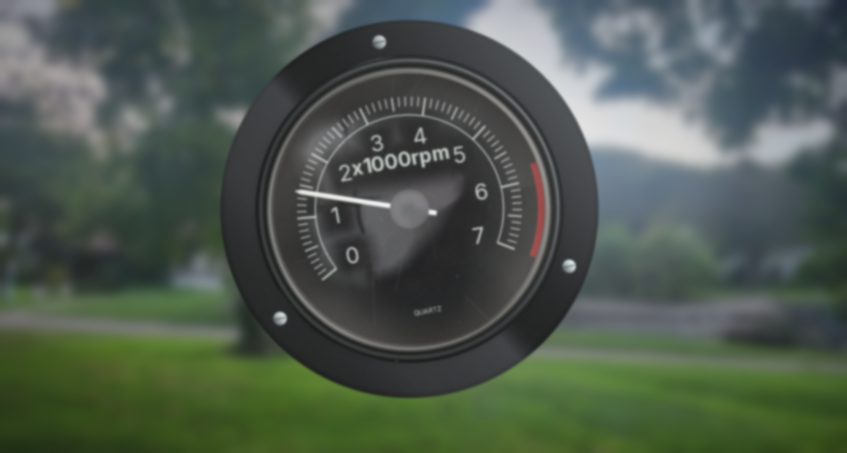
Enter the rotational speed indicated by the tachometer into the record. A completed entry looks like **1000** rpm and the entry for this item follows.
**1400** rpm
